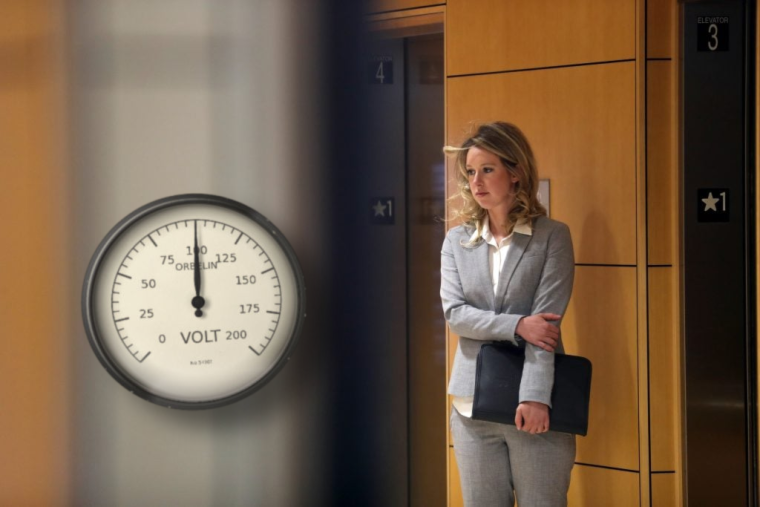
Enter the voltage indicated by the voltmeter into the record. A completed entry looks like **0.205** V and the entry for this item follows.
**100** V
